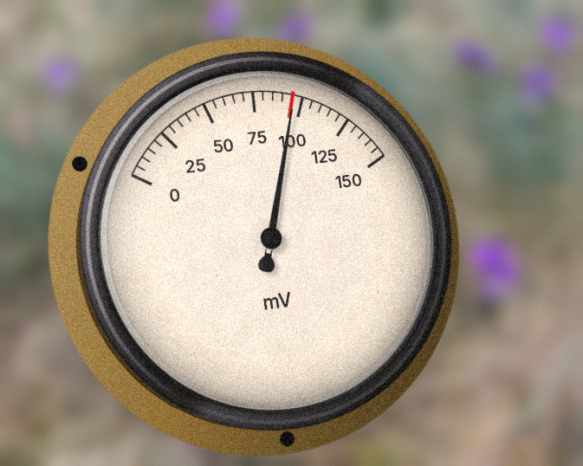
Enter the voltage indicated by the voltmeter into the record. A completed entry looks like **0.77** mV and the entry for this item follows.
**95** mV
